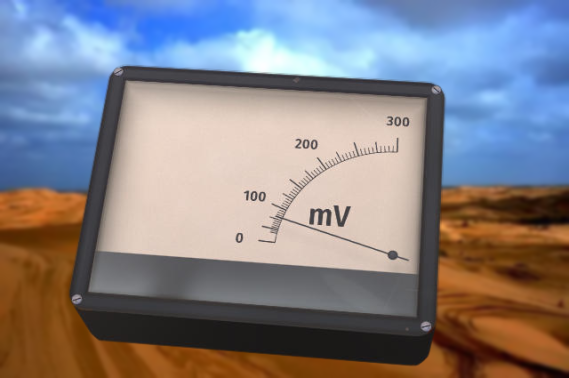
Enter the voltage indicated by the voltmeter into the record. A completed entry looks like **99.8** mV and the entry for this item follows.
**75** mV
